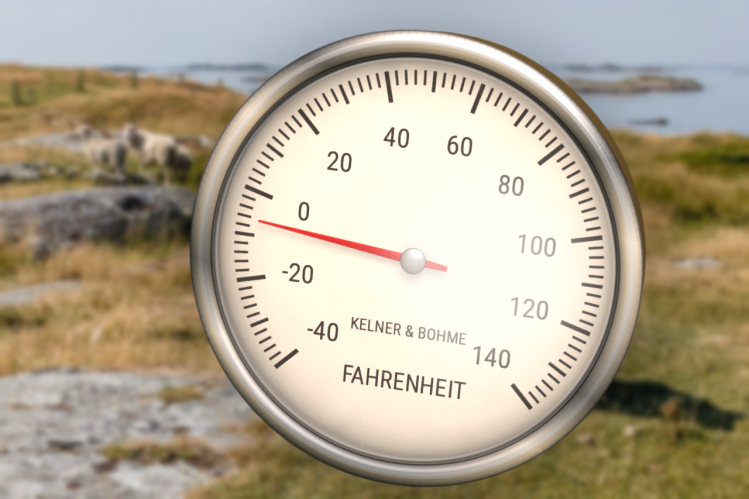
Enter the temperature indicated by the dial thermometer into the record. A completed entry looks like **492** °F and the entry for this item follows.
**-6** °F
